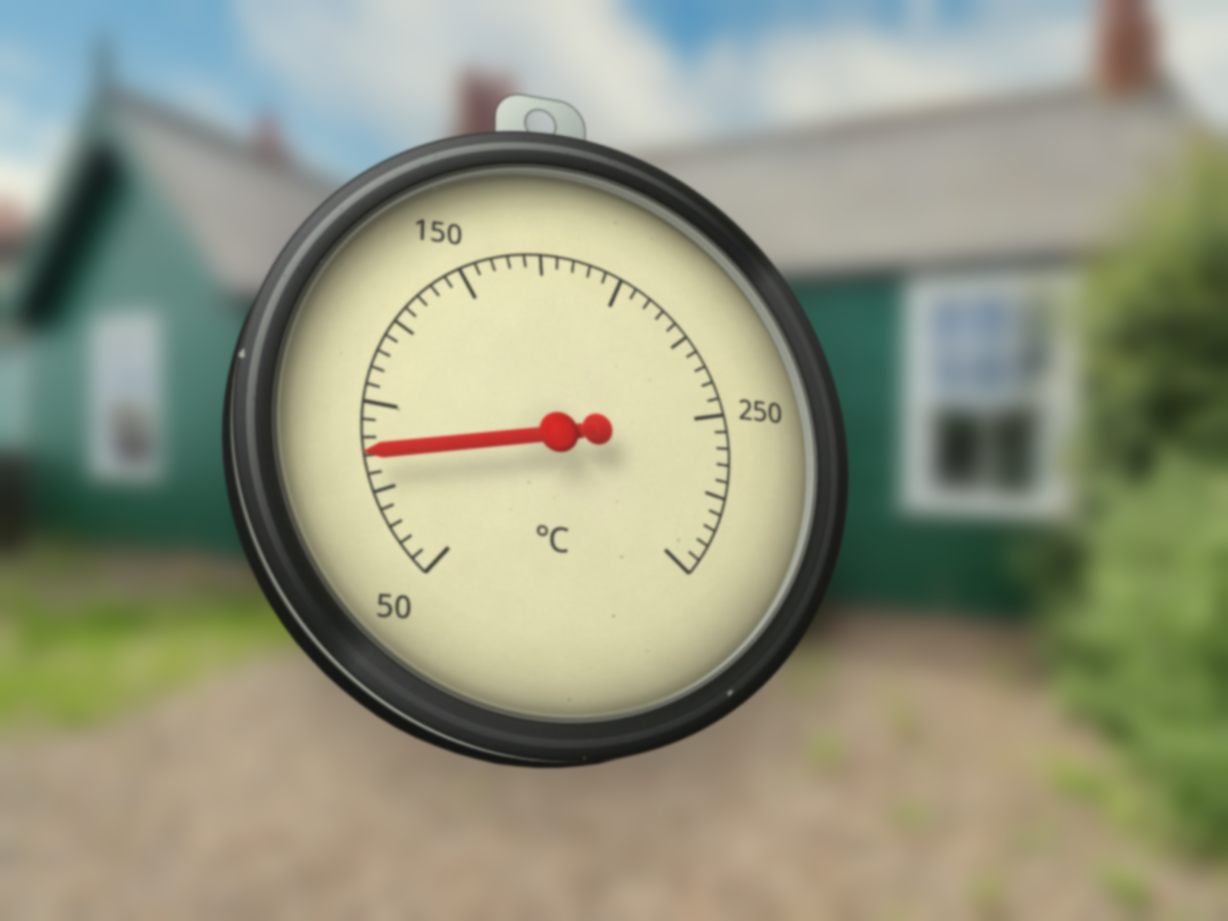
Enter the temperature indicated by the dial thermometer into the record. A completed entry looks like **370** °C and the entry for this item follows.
**85** °C
